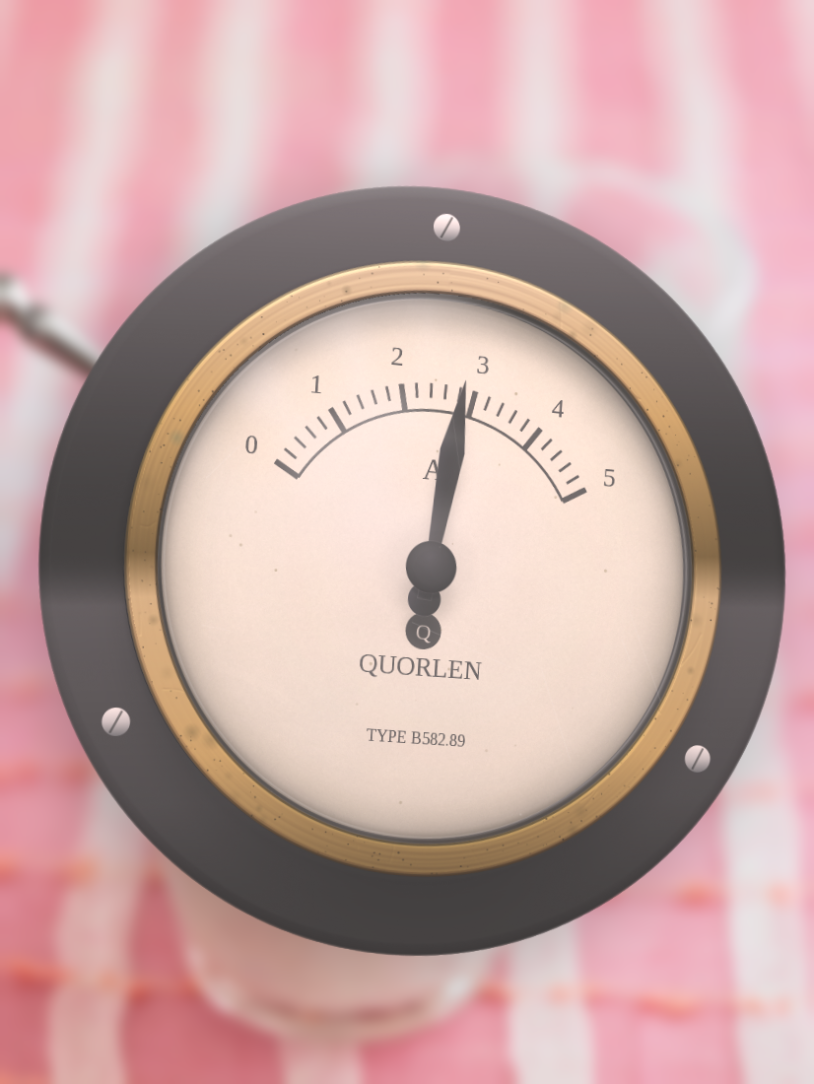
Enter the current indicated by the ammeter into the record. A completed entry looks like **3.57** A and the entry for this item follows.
**2.8** A
